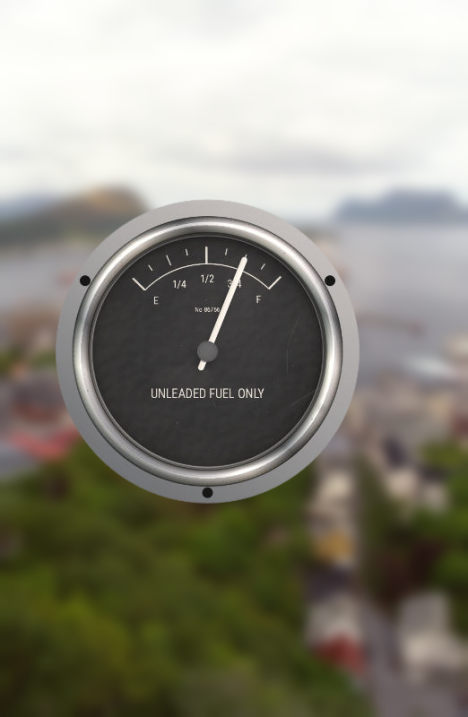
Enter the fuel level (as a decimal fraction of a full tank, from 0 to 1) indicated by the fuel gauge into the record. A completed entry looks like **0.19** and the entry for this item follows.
**0.75**
